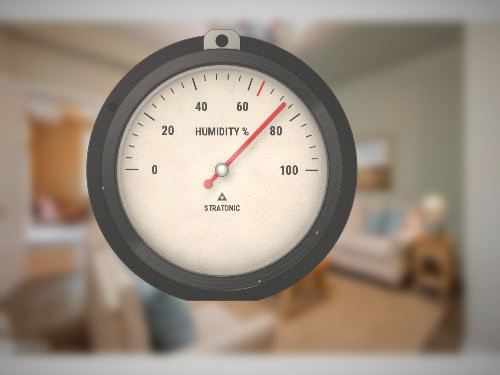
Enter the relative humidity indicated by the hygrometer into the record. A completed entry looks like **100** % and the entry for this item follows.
**74** %
